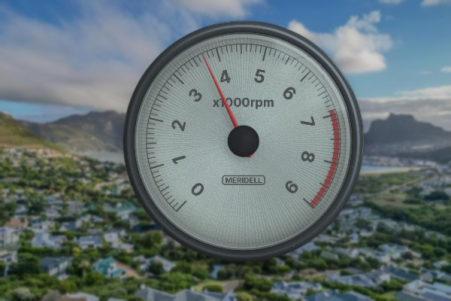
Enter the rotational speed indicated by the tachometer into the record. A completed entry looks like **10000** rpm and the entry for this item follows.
**3700** rpm
